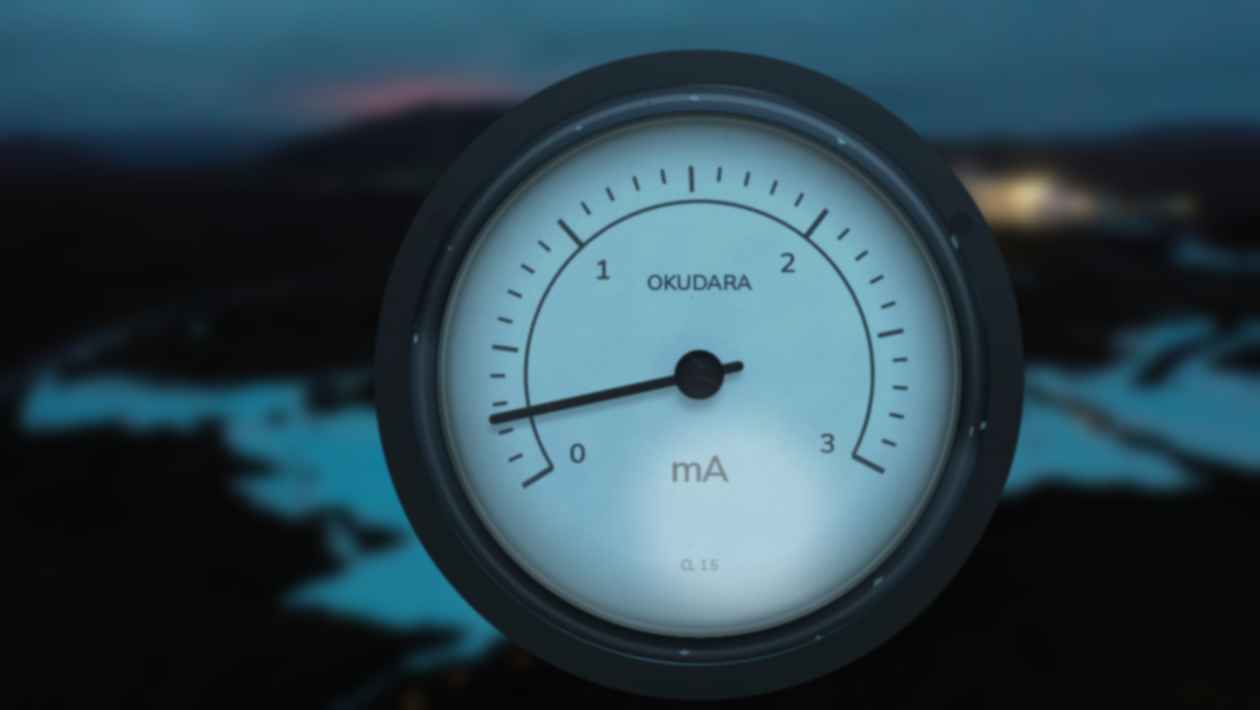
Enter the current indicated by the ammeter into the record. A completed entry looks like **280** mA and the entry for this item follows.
**0.25** mA
